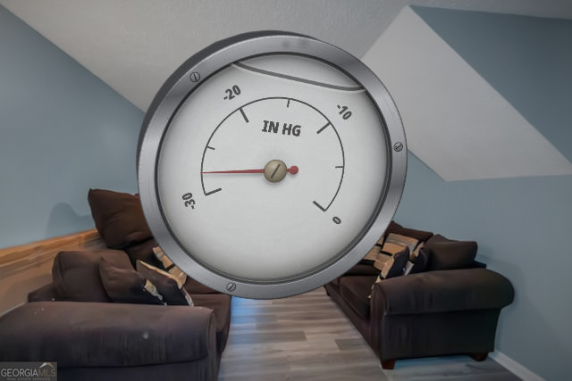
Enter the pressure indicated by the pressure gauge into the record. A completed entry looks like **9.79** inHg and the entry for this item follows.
**-27.5** inHg
